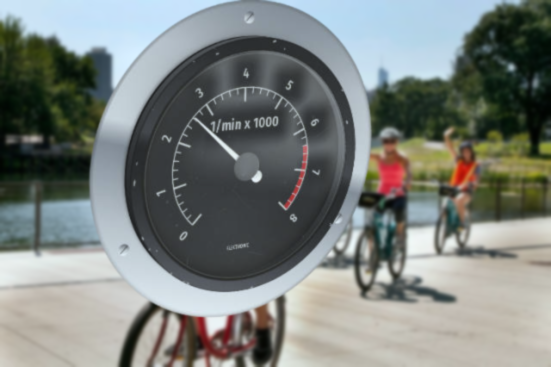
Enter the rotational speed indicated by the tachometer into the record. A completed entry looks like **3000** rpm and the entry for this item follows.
**2600** rpm
